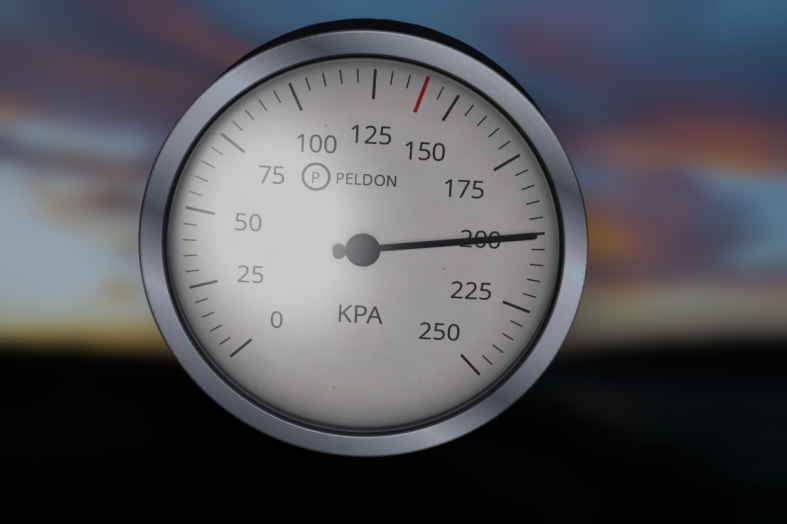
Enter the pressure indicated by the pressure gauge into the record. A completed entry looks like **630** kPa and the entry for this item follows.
**200** kPa
